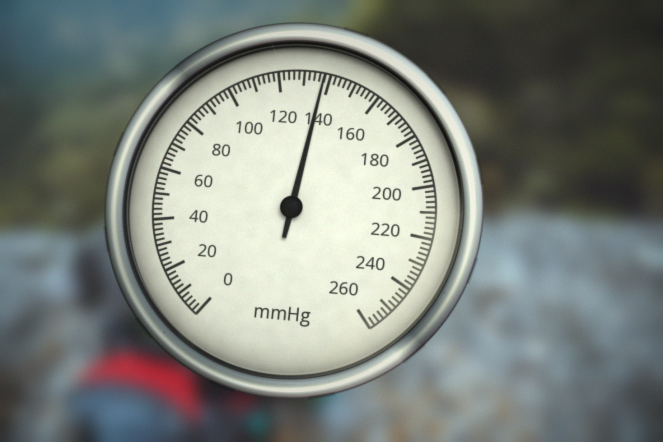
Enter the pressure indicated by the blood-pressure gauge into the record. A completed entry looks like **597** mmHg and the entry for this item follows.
**138** mmHg
